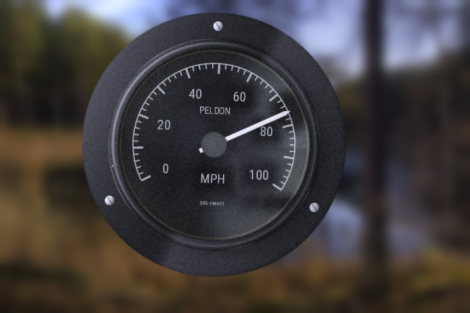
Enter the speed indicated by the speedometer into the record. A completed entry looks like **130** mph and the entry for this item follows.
**76** mph
